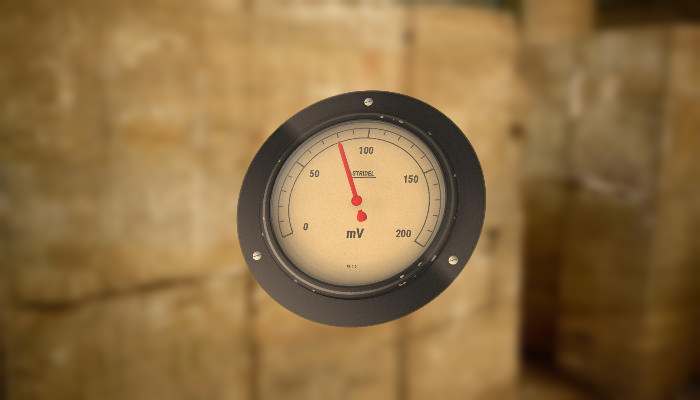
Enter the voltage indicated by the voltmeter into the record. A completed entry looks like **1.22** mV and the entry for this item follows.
**80** mV
